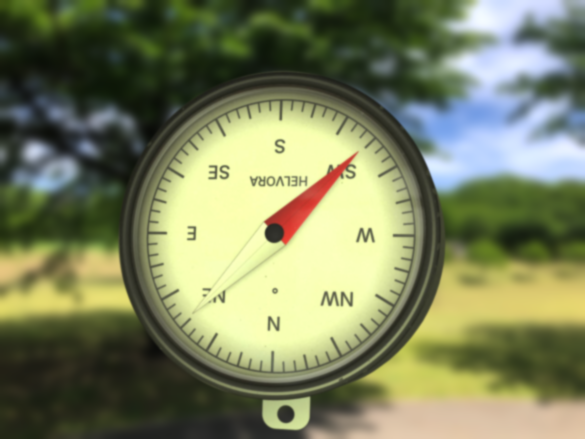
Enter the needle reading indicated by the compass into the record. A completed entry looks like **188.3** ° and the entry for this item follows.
**225** °
